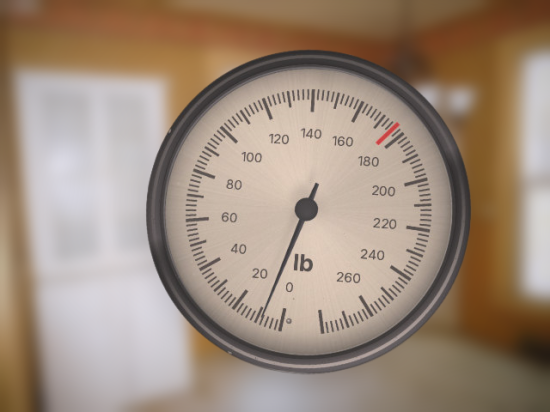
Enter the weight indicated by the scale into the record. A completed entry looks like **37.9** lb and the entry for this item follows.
**8** lb
